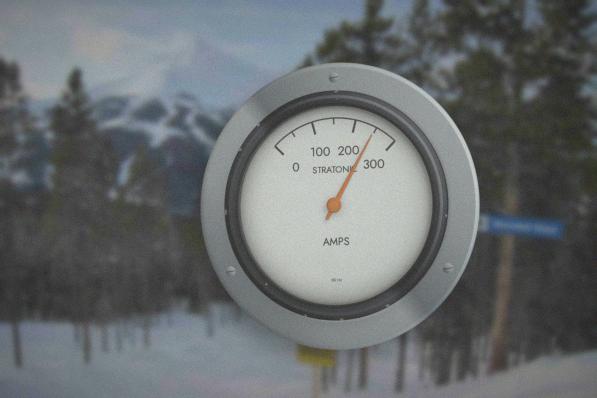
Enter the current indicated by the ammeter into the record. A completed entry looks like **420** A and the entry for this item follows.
**250** A
